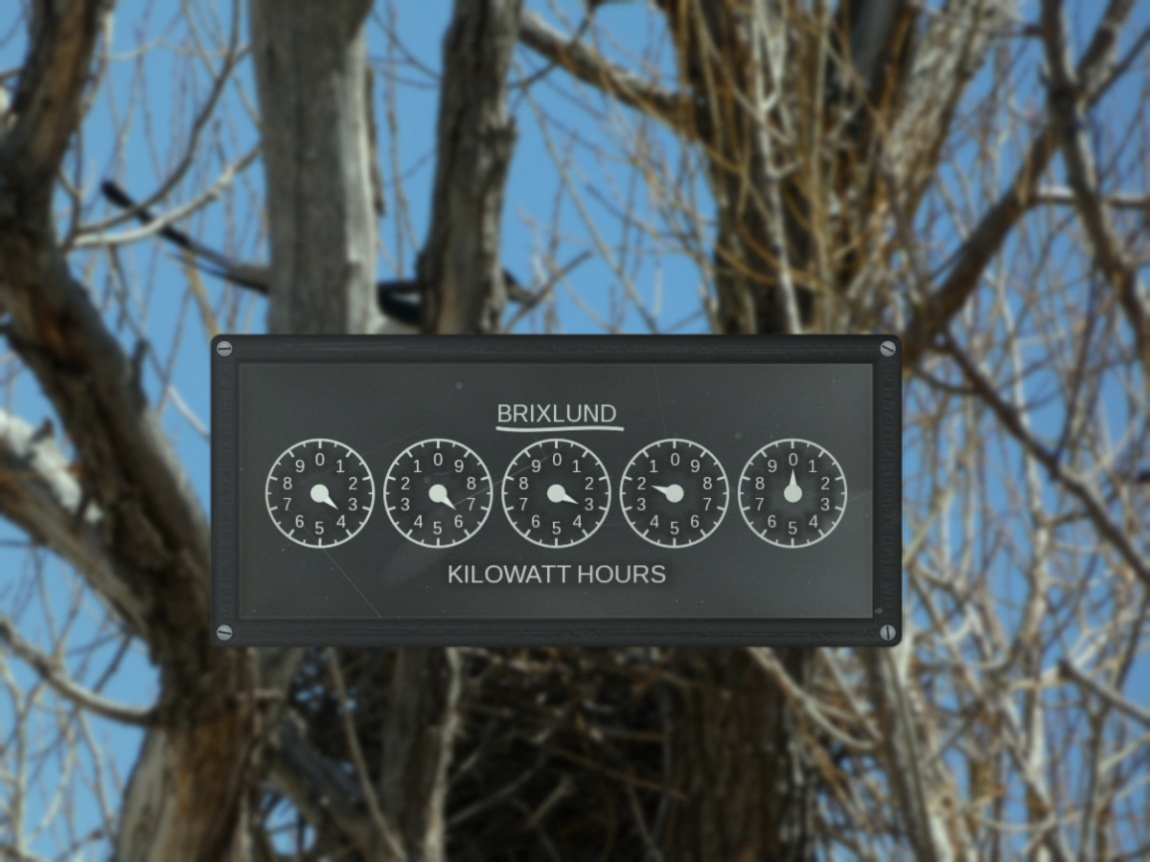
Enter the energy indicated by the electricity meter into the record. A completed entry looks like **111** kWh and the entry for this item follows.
**36320** kWh
